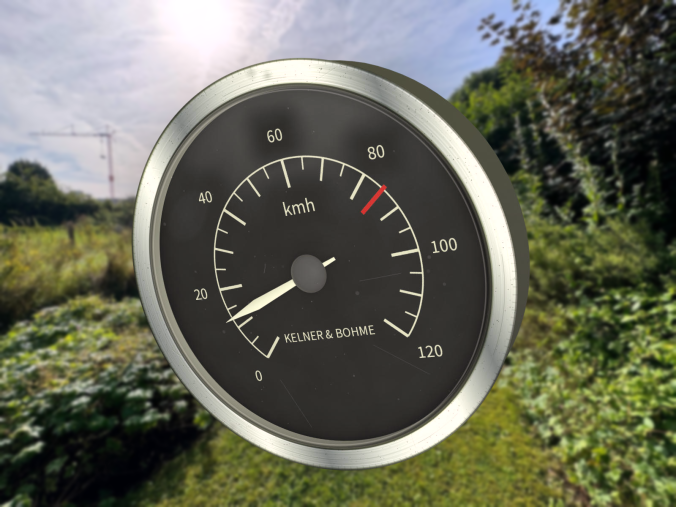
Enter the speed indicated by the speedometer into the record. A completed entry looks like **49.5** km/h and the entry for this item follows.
**12.5** km/h
